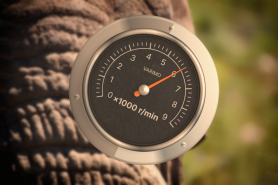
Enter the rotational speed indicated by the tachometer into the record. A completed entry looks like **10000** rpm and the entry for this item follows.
**6000** rpm
